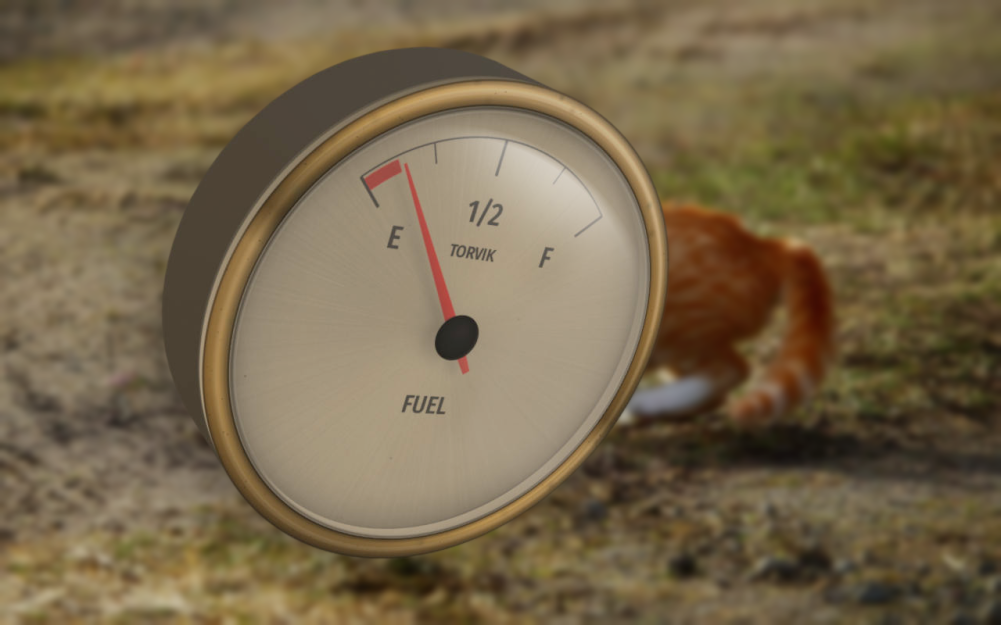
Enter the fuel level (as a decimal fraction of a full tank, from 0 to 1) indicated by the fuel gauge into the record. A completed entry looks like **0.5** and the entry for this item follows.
**0.125**
